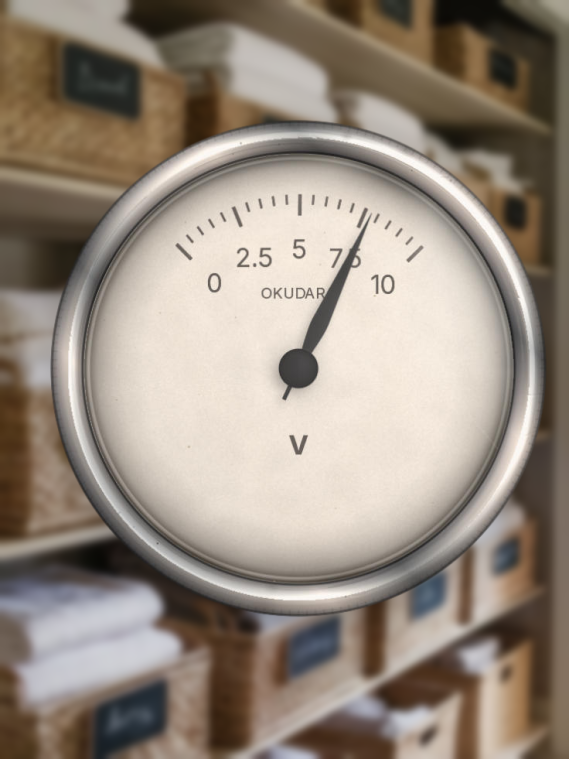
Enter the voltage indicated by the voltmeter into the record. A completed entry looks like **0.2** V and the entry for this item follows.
**7.75** V
